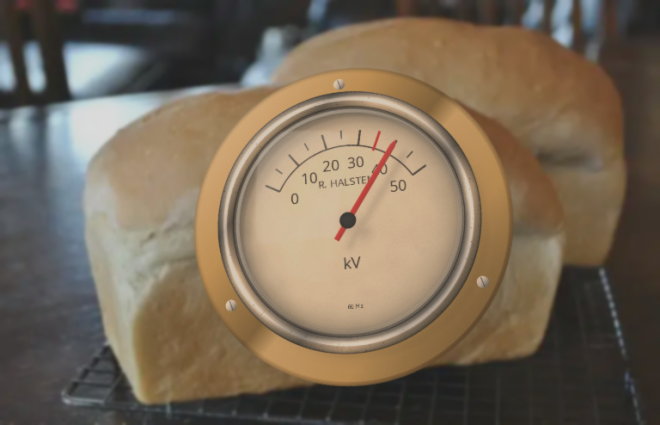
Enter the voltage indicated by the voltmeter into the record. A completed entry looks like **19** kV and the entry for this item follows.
**40** kV
